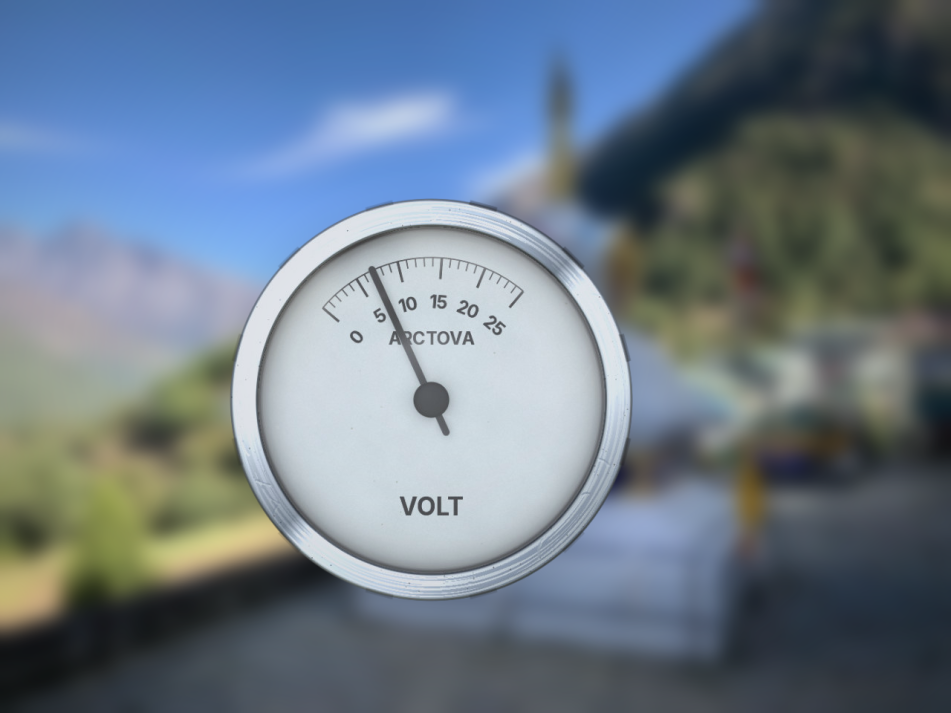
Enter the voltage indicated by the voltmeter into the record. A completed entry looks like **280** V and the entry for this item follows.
**7** V
